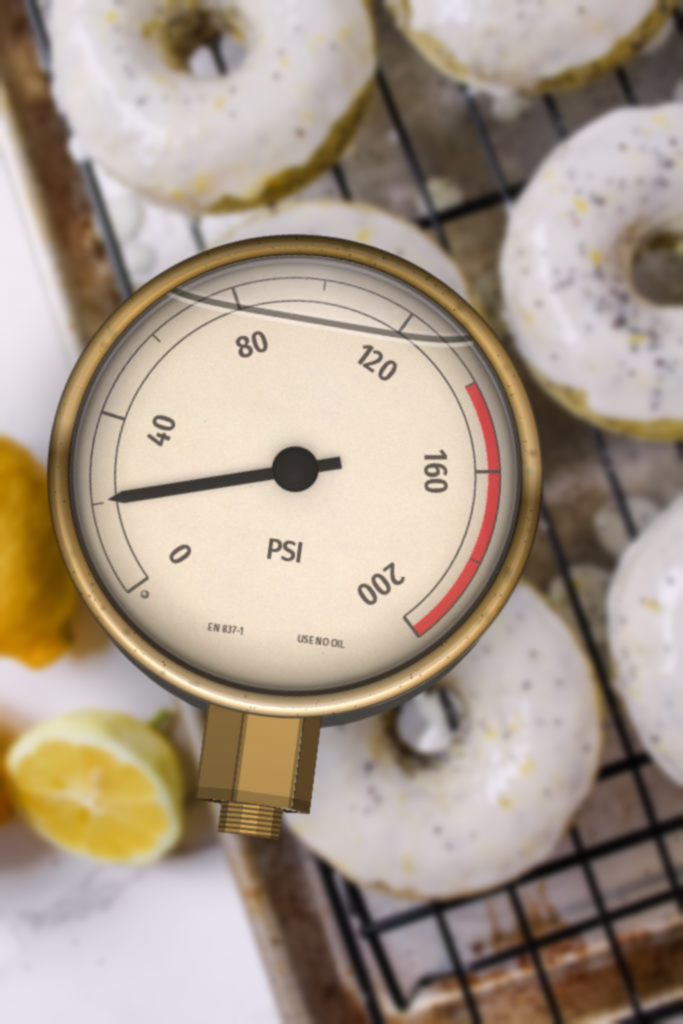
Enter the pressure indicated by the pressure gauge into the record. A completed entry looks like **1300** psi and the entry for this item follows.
**20** psi
